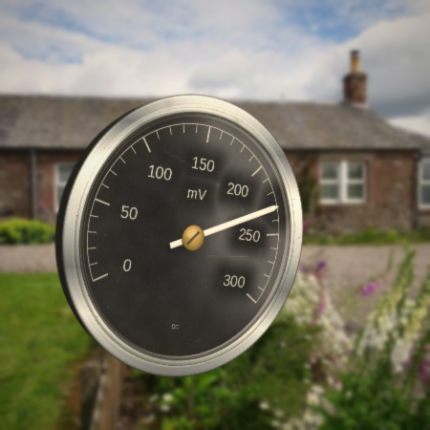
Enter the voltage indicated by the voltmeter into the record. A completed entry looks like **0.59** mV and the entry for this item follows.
**230** mV
